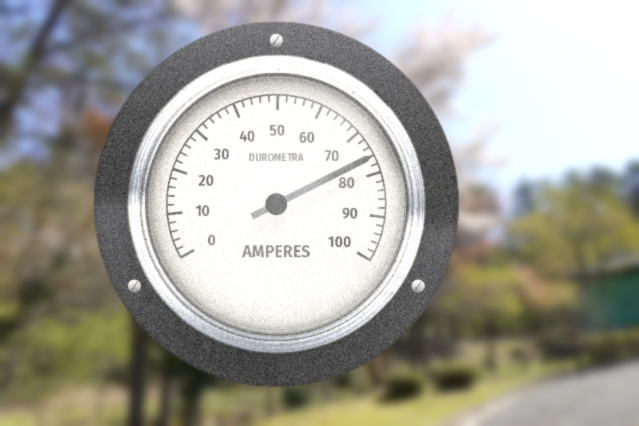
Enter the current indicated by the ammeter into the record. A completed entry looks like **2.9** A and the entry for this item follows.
**76** A
